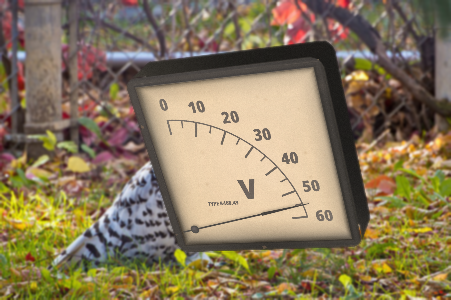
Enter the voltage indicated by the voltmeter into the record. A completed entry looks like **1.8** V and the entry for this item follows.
**55** V
